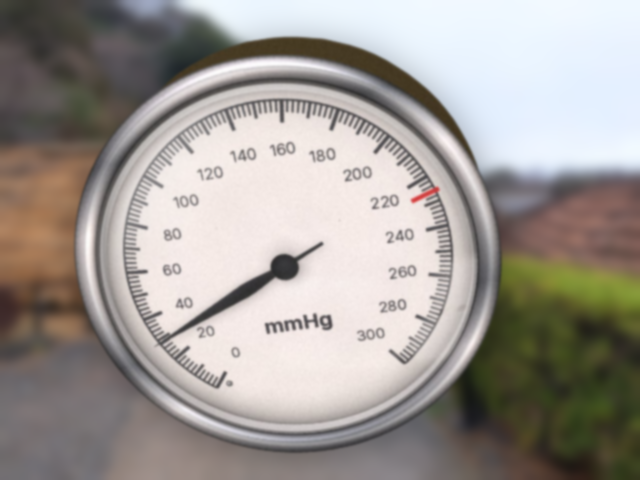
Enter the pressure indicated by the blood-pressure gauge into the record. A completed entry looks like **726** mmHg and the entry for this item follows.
**30** mmHg
